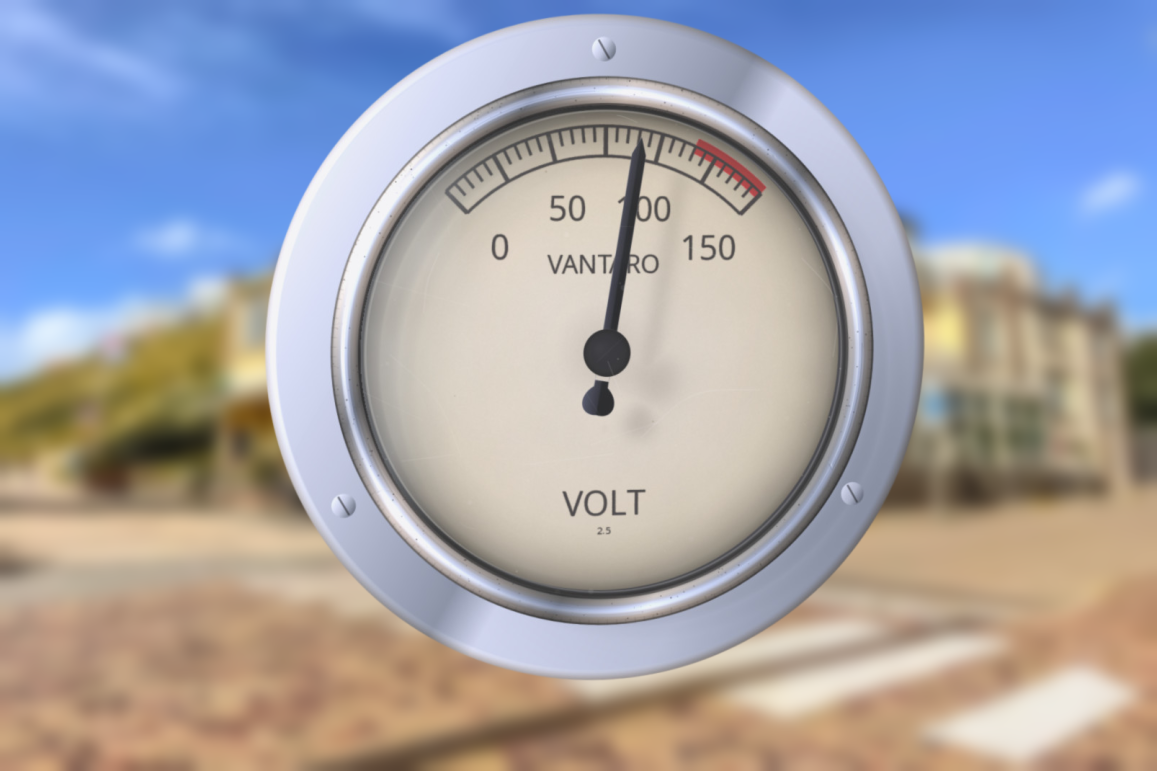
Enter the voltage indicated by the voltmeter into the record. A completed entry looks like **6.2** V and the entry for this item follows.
**90** V
